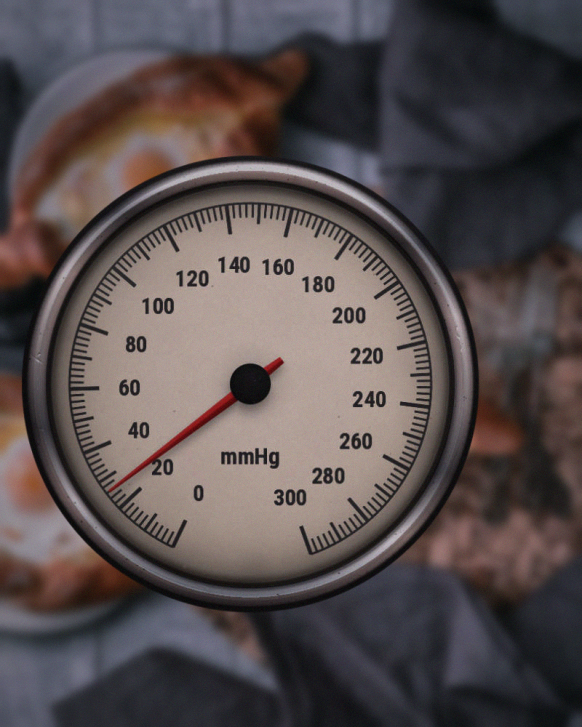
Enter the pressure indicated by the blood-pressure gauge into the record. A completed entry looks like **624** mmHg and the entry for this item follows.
**26** mmHg
